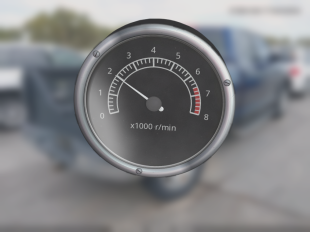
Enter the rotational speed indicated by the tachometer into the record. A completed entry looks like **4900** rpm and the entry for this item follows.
**2000** rpm
